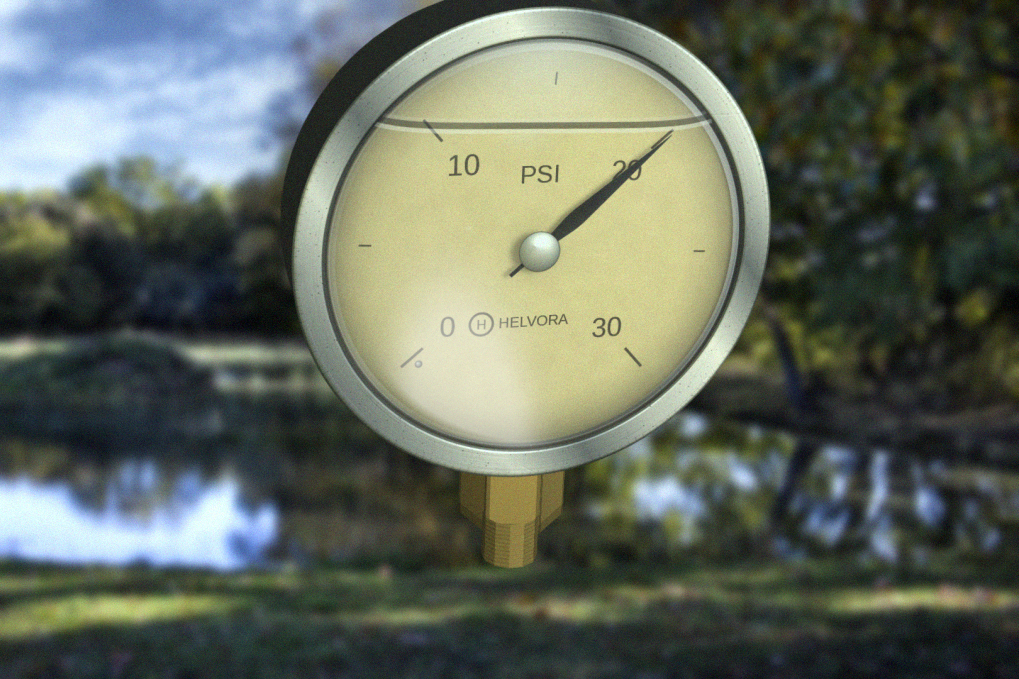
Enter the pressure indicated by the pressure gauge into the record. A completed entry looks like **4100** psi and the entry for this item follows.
**20** psi
